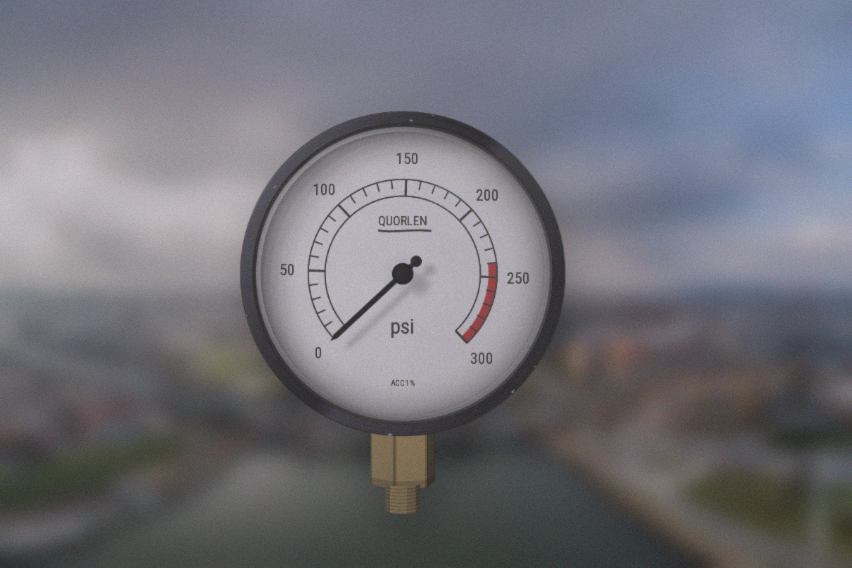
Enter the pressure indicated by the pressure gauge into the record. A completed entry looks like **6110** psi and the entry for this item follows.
**0** psi
